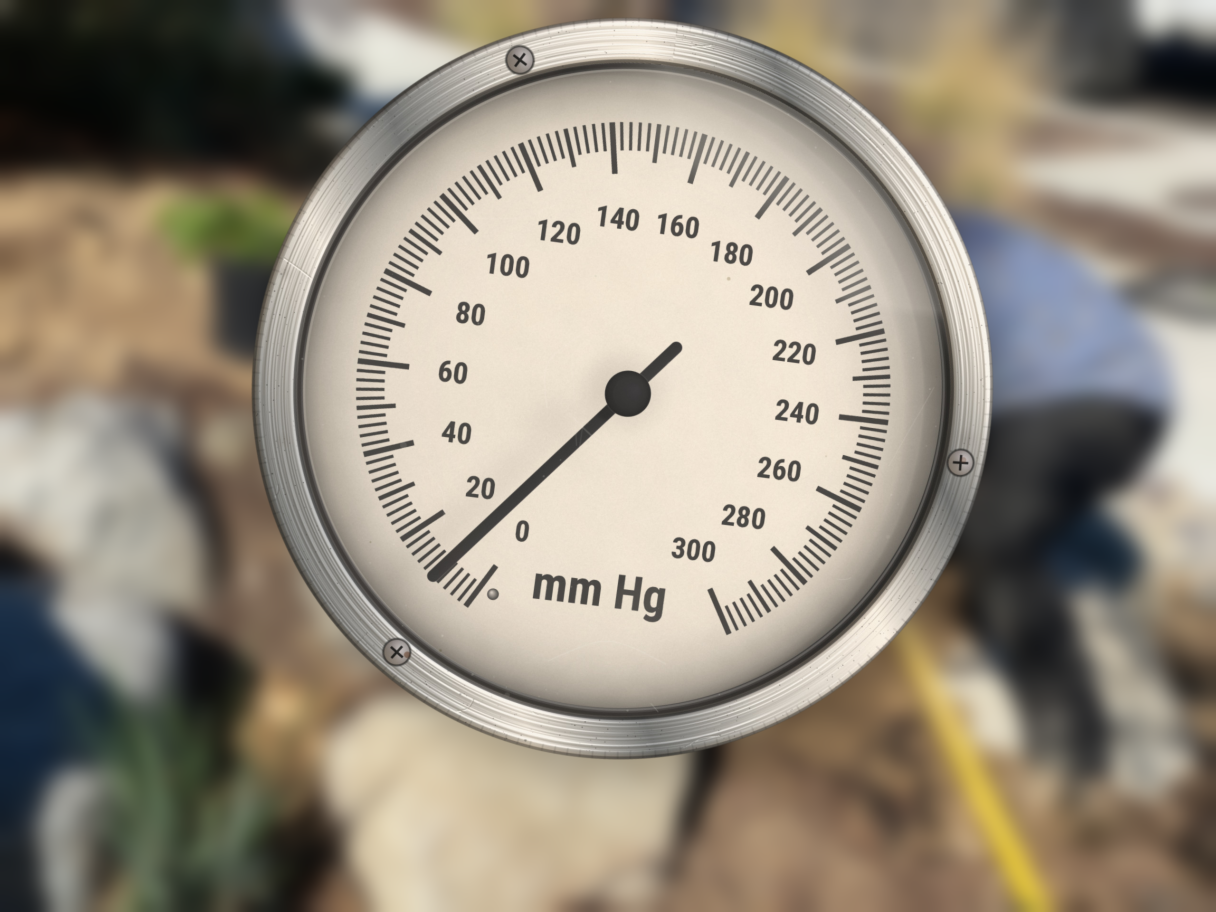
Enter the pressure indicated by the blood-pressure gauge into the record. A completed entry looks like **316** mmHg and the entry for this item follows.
**10** mmHg
